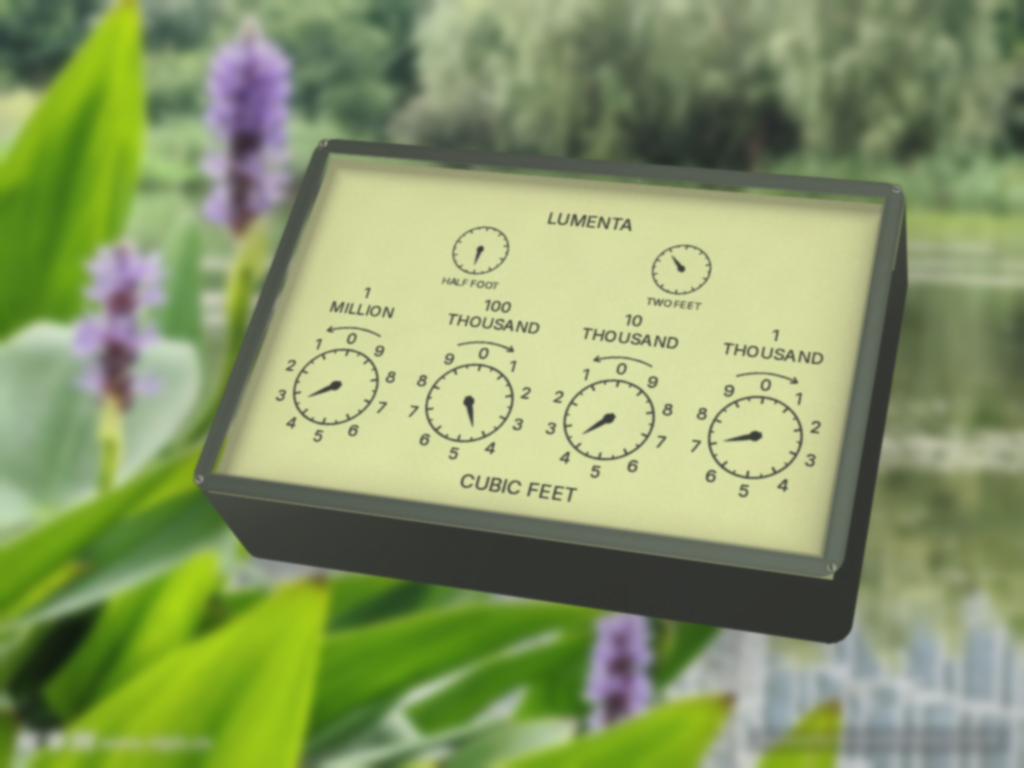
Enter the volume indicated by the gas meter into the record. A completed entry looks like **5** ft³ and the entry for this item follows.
**343700** ft³
